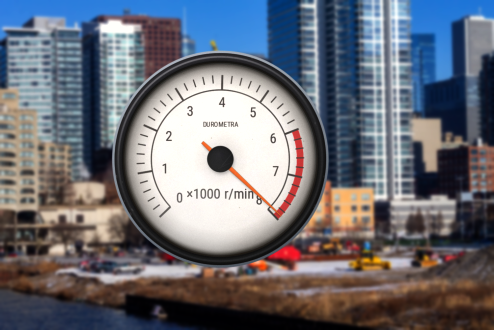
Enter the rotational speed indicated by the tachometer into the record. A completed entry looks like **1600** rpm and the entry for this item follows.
**7900** rpm
